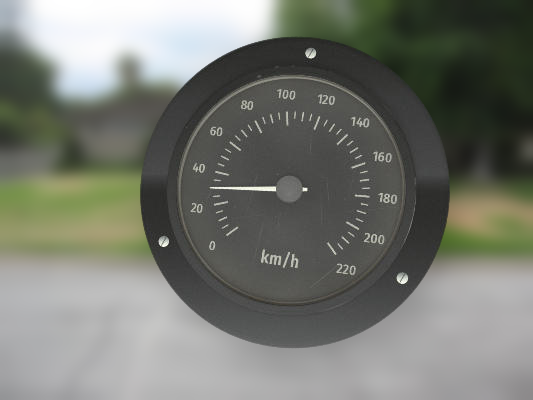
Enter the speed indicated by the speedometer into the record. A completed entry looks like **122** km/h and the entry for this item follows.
**30** km/h
